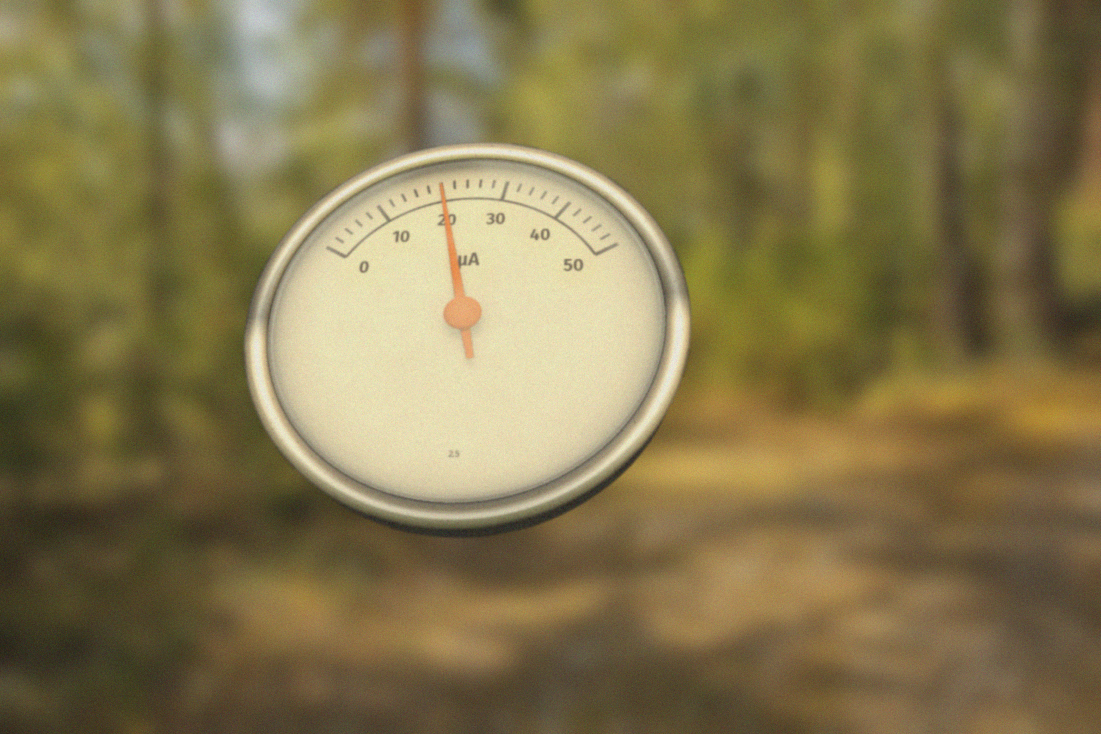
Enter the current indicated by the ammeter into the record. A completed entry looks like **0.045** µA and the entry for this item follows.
**20** µA
